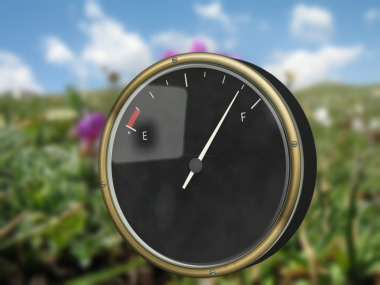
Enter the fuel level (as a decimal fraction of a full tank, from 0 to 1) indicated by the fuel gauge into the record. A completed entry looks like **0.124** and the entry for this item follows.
**0.875**
